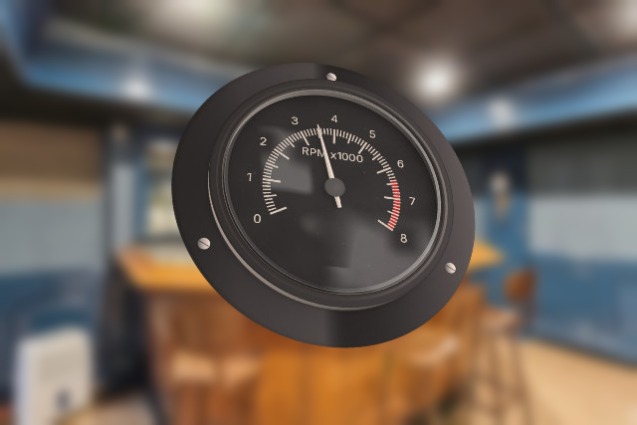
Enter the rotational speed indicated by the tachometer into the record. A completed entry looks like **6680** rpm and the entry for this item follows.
**3500** rpm
